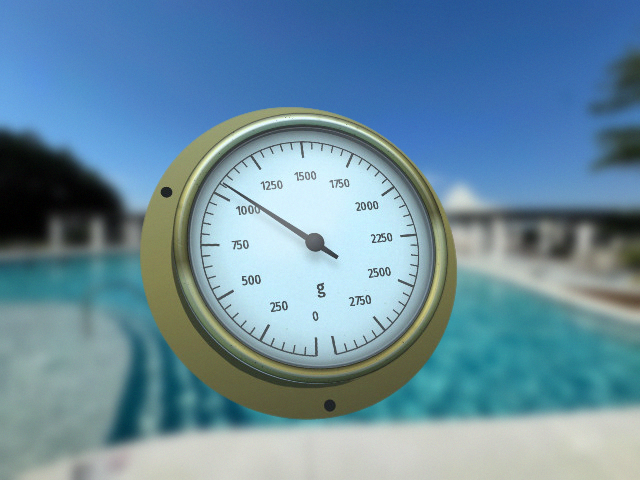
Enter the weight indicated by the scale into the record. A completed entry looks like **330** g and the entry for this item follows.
**1050** g
